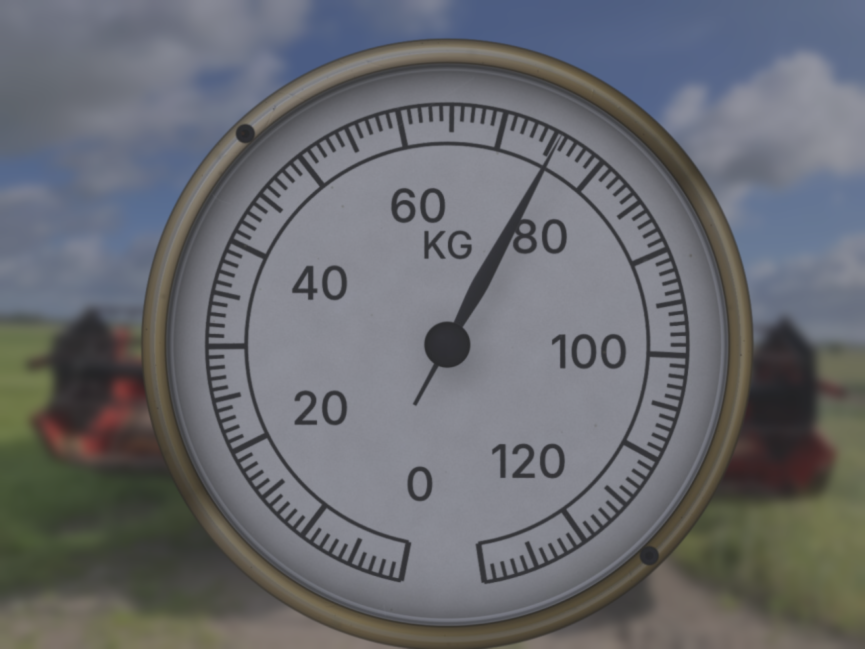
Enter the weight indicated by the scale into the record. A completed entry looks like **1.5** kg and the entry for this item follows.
**75.5** kg
